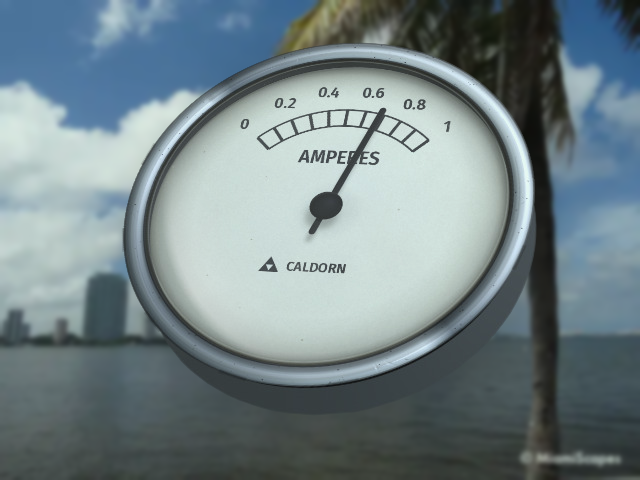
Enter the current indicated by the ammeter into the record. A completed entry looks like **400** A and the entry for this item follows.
**0.7** A
